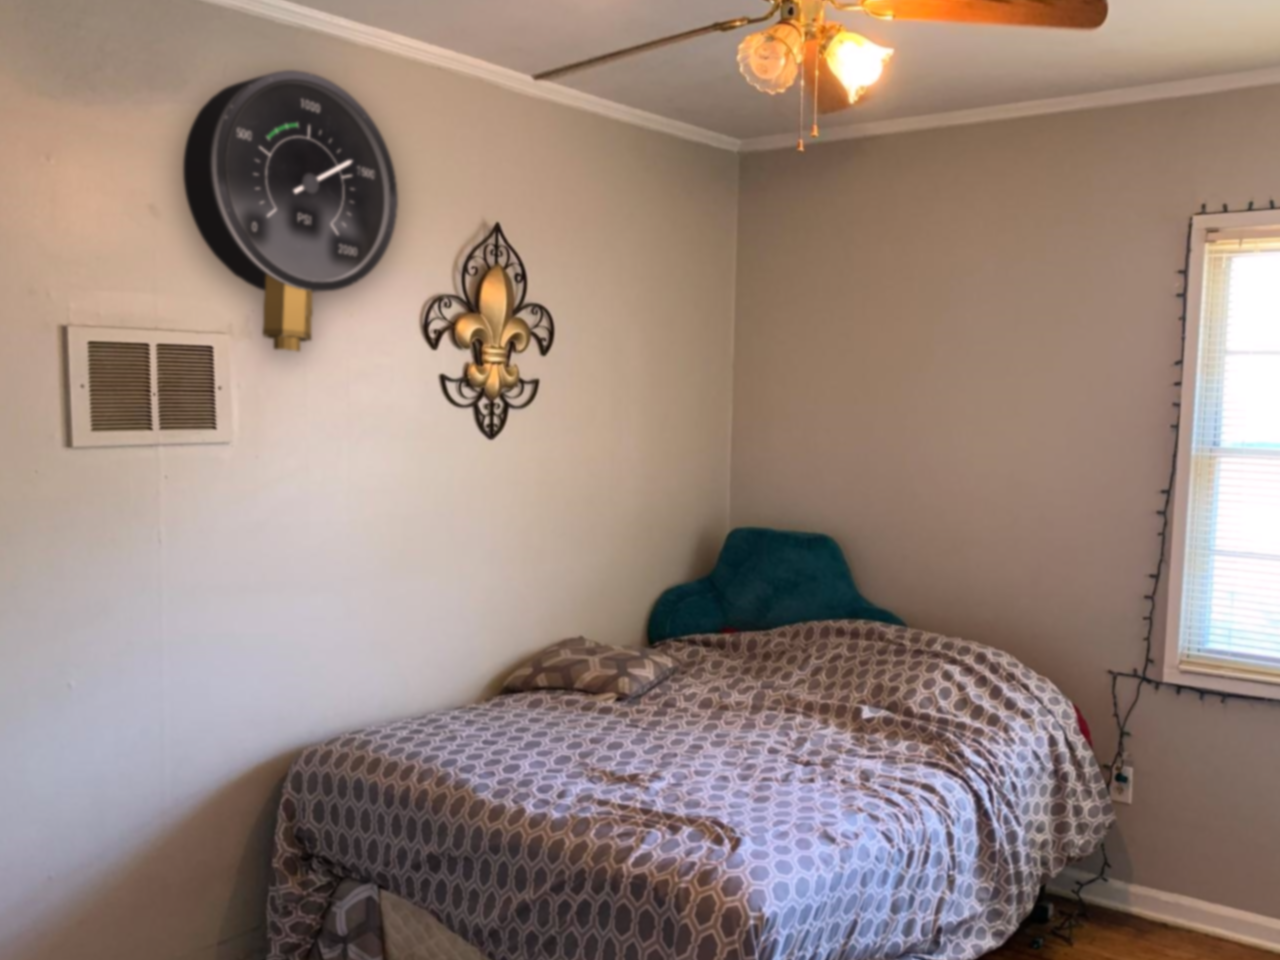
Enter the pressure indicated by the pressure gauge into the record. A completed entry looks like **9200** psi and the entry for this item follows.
**1400** psi
